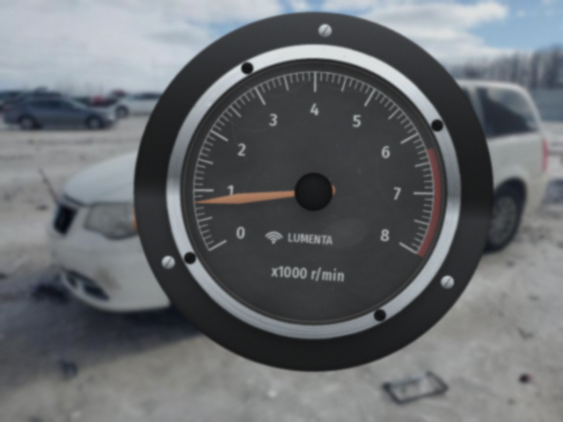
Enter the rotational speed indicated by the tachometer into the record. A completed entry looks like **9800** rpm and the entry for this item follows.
**800** rpm
